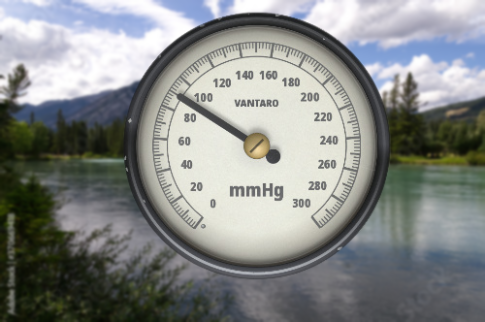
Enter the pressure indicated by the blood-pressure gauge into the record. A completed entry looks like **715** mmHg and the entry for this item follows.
**90** mmHg
